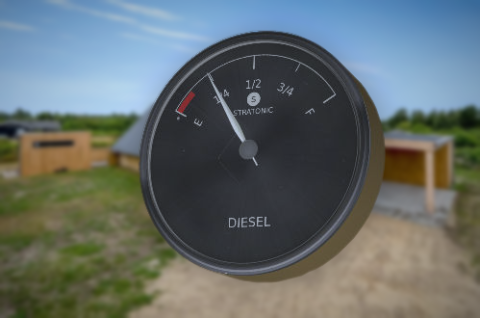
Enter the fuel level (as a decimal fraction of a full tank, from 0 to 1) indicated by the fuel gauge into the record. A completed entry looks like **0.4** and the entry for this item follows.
**0.25**
